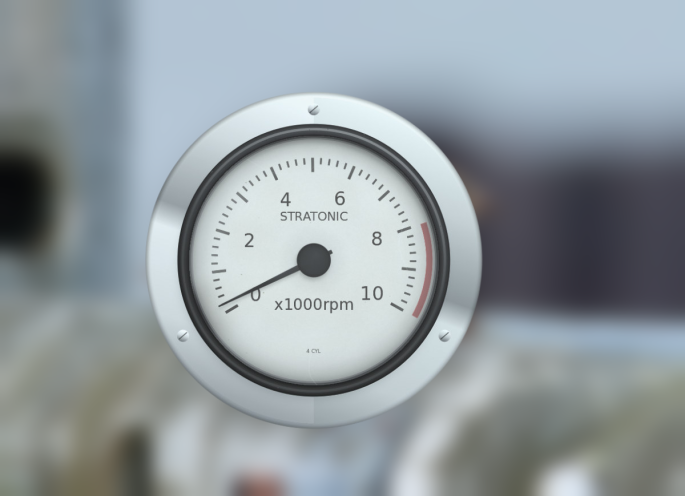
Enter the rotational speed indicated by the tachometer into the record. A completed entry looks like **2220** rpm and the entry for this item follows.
**200** rpm
